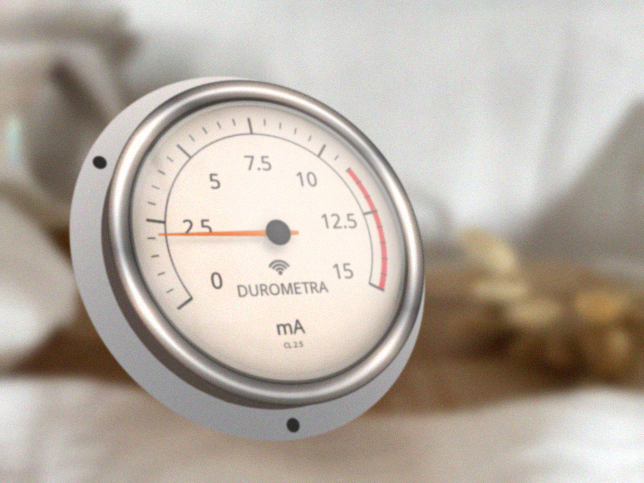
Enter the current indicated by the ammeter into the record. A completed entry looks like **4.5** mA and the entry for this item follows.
**2** mA
